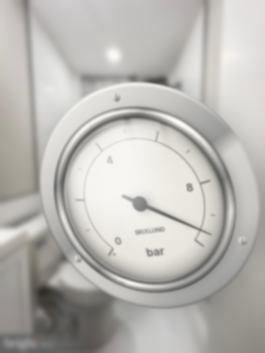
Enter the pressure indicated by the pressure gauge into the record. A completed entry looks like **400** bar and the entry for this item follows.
**9.5** bar
